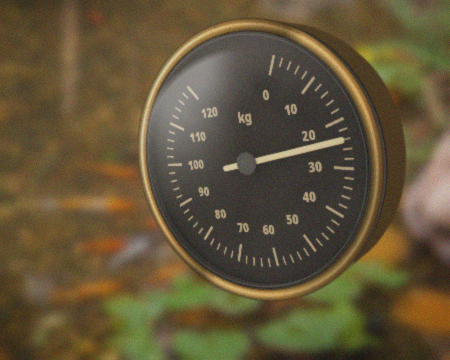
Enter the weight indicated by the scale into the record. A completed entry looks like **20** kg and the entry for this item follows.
**24** kg
